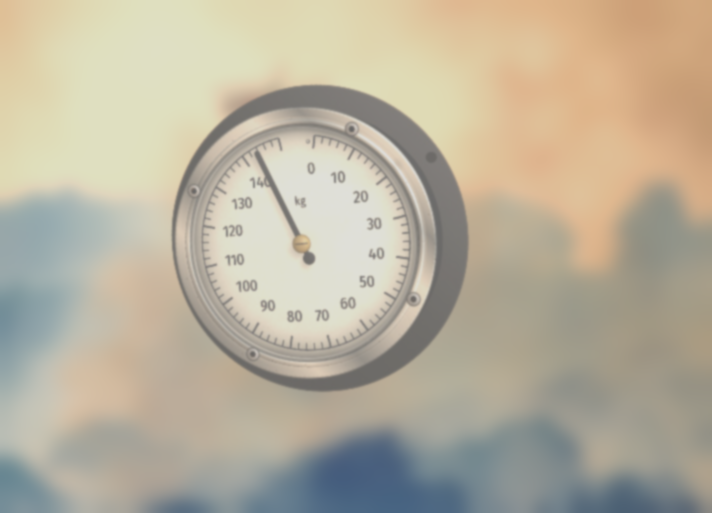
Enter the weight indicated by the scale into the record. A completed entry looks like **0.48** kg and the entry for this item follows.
**144** kg
